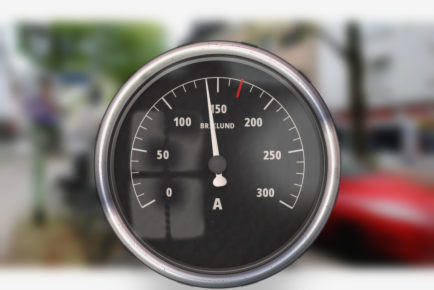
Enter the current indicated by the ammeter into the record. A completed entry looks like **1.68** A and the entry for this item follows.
**140** A
